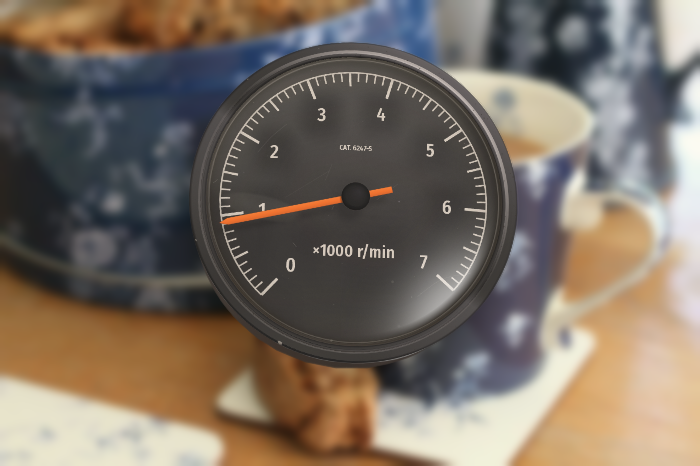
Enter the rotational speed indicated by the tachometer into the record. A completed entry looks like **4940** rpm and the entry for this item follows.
**900** rpm
